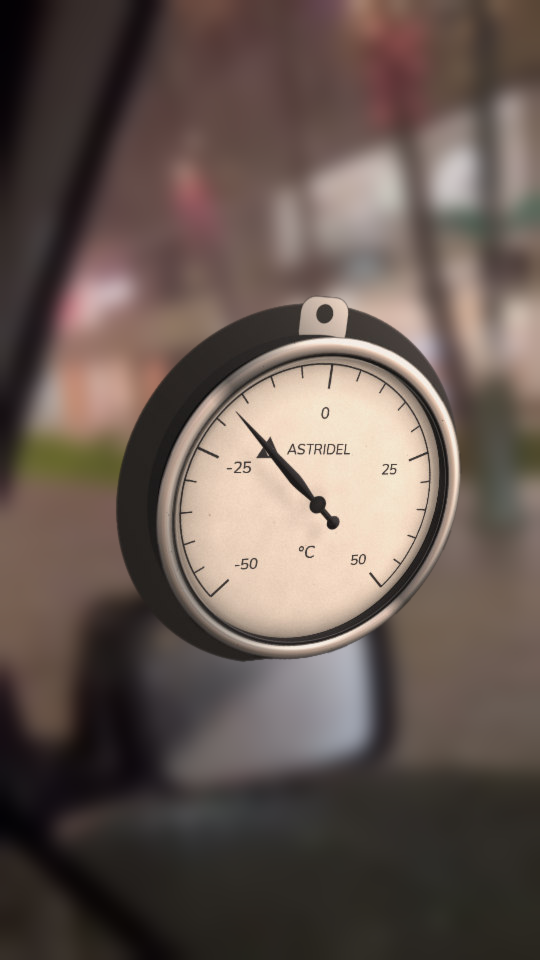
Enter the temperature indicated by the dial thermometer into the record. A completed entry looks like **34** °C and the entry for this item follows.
**-17.5** °C
